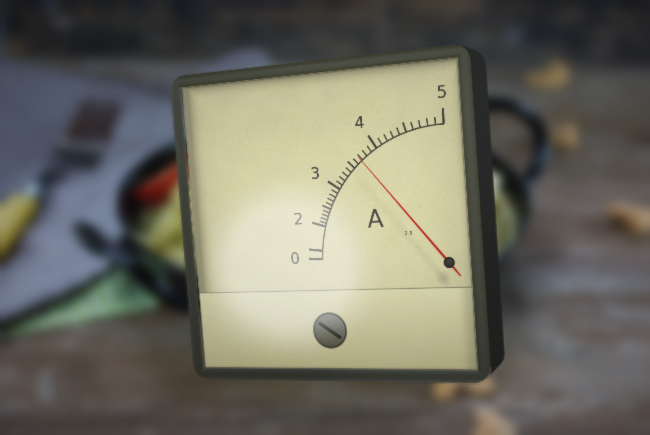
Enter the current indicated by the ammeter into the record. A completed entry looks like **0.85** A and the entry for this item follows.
**3.7** A
